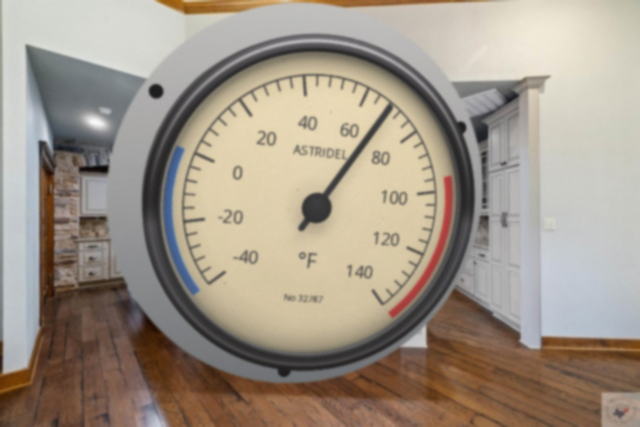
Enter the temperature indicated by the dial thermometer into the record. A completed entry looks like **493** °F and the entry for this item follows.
**68** °F
